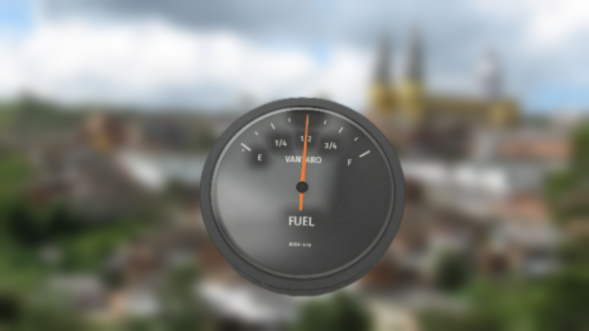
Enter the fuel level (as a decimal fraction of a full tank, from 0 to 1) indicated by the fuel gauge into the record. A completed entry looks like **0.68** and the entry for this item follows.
**0.5**
